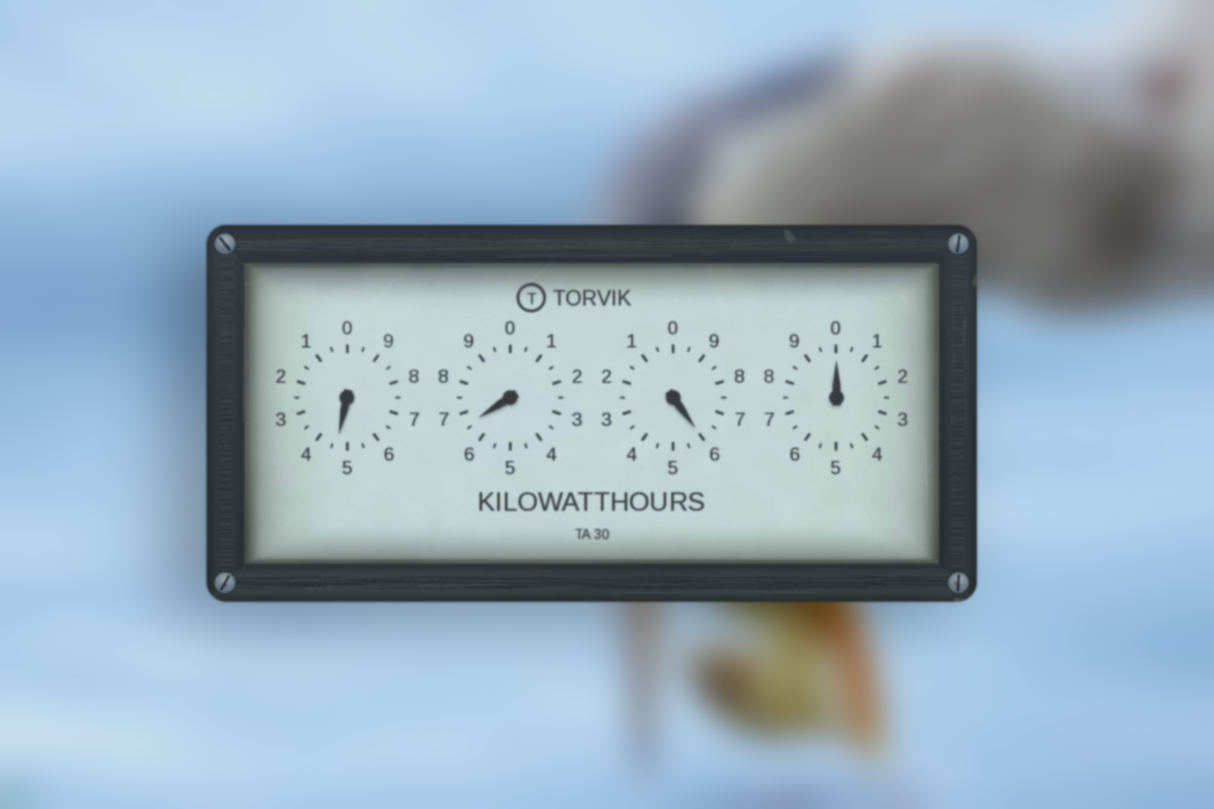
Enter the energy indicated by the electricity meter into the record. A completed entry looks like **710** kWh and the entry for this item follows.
**4660** kWh
